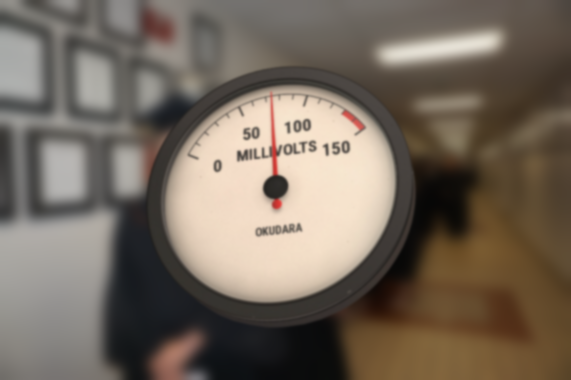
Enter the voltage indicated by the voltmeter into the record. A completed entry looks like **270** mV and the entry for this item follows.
**75** mV
